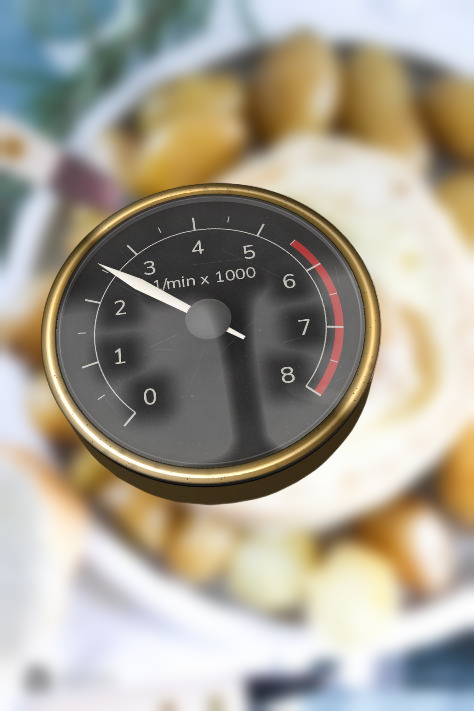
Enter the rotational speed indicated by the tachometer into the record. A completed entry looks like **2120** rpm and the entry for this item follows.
**2500** rpm
